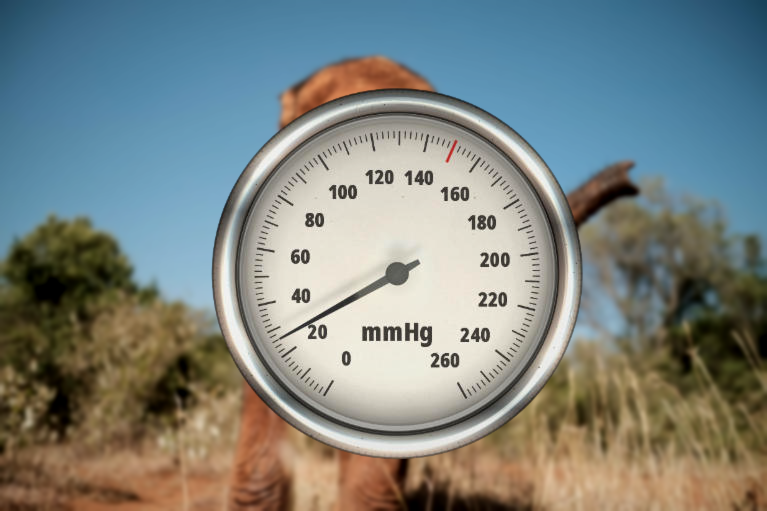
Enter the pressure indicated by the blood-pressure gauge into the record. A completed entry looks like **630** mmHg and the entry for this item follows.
**26** mmHg
